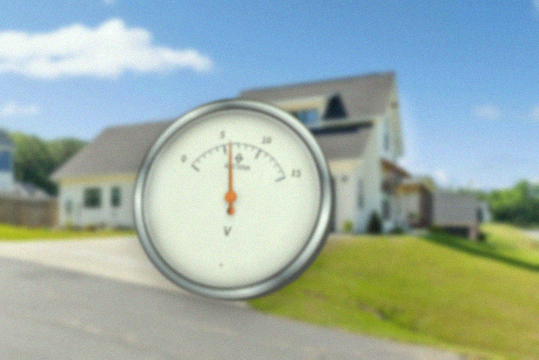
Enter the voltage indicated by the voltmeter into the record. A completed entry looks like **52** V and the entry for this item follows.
**6** V
